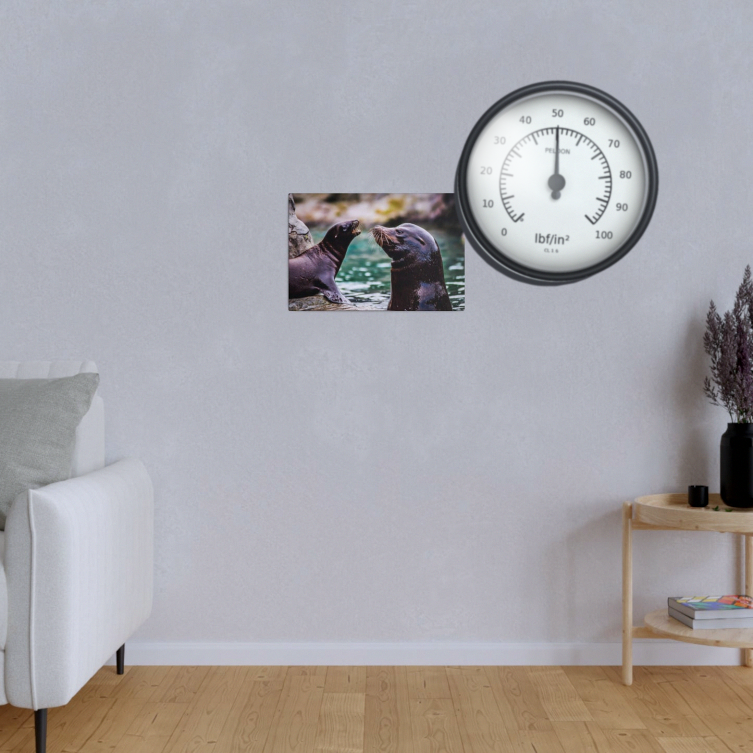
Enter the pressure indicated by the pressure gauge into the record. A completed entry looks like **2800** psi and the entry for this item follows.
**50** psi
